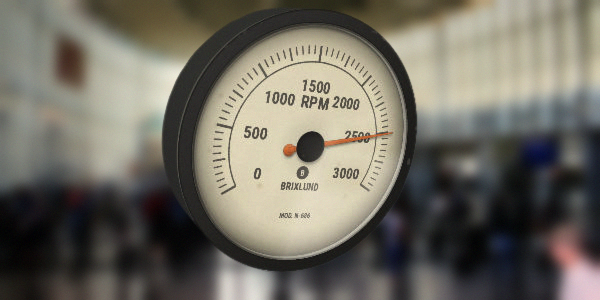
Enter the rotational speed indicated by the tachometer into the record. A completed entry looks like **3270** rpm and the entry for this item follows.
**2500** rpm
